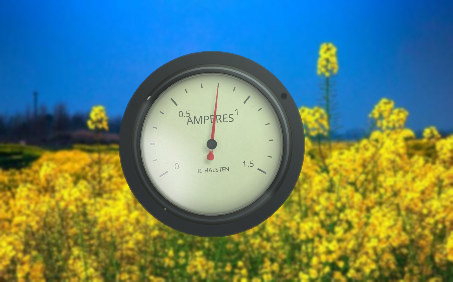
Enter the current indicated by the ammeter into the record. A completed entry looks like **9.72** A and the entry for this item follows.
**0.8** A
